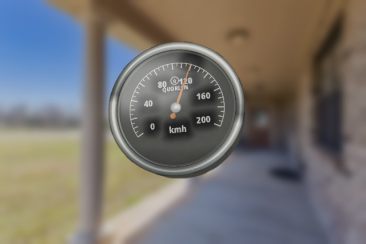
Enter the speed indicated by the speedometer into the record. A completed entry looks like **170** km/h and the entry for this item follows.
**120** km/h
